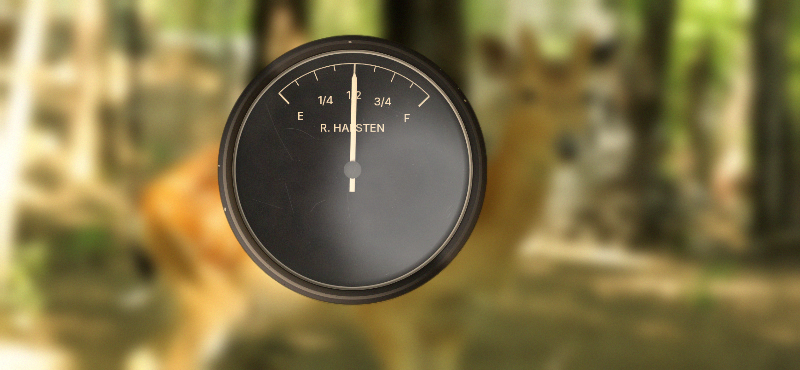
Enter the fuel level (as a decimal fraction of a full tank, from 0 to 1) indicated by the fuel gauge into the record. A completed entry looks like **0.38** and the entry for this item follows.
**0.5**
